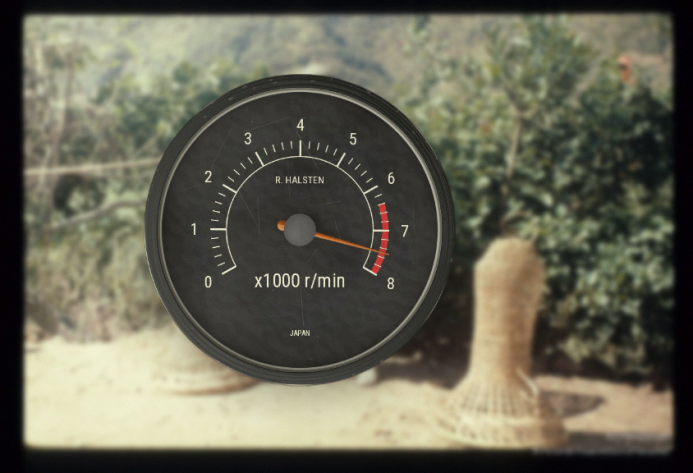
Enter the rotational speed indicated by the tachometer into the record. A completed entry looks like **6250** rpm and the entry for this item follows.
**7500** rpm
